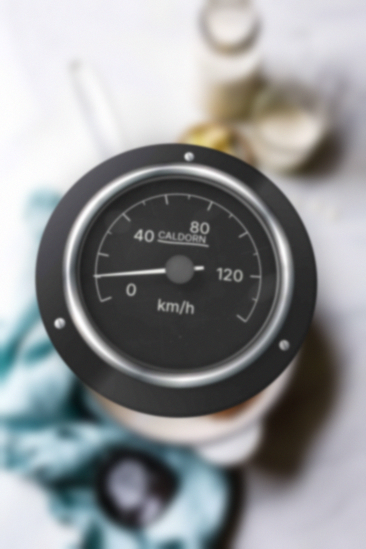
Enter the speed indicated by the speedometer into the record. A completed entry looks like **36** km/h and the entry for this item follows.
**10** km/h
